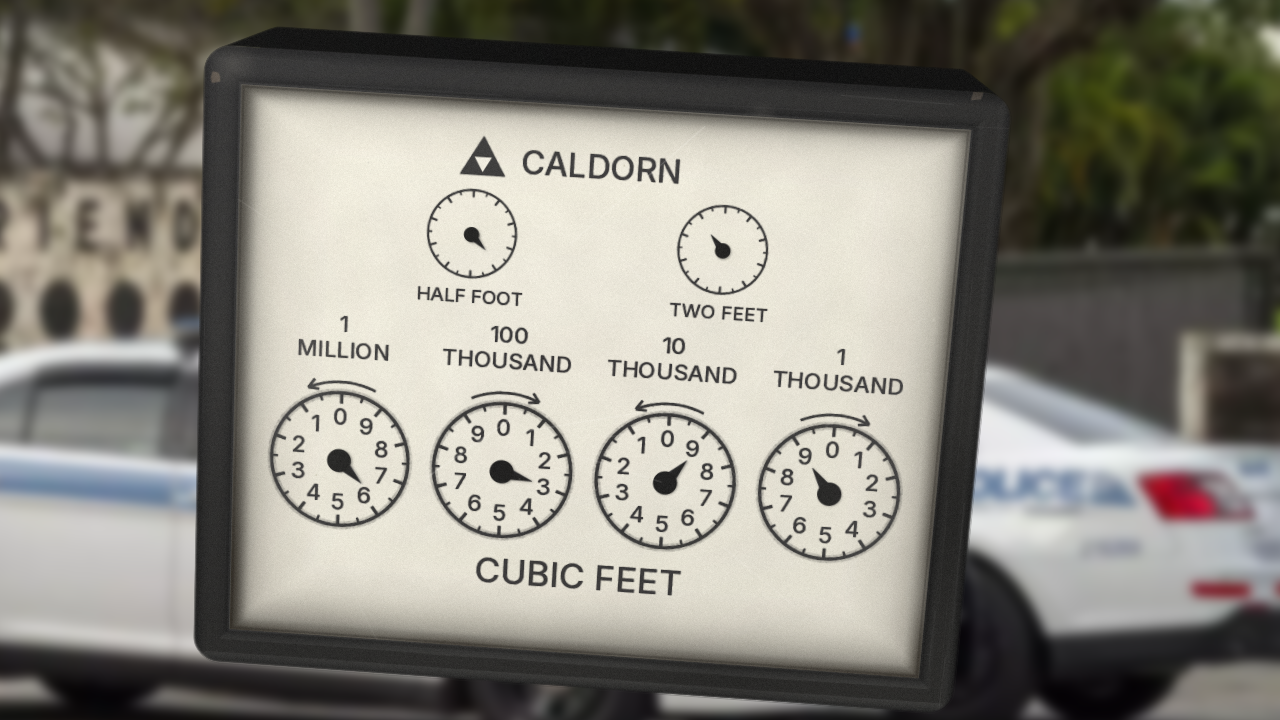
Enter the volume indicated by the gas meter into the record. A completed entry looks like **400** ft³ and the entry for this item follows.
**628900** ft³
